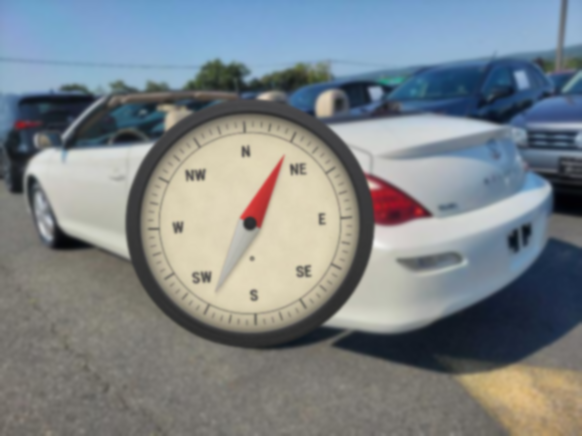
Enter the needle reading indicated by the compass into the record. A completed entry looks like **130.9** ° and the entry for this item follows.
**30** °
